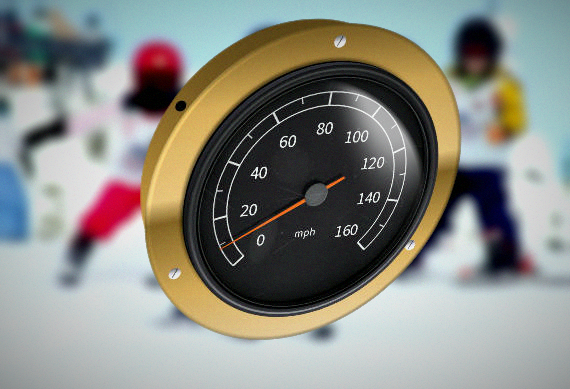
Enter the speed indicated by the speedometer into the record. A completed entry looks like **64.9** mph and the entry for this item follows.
**10** mph
